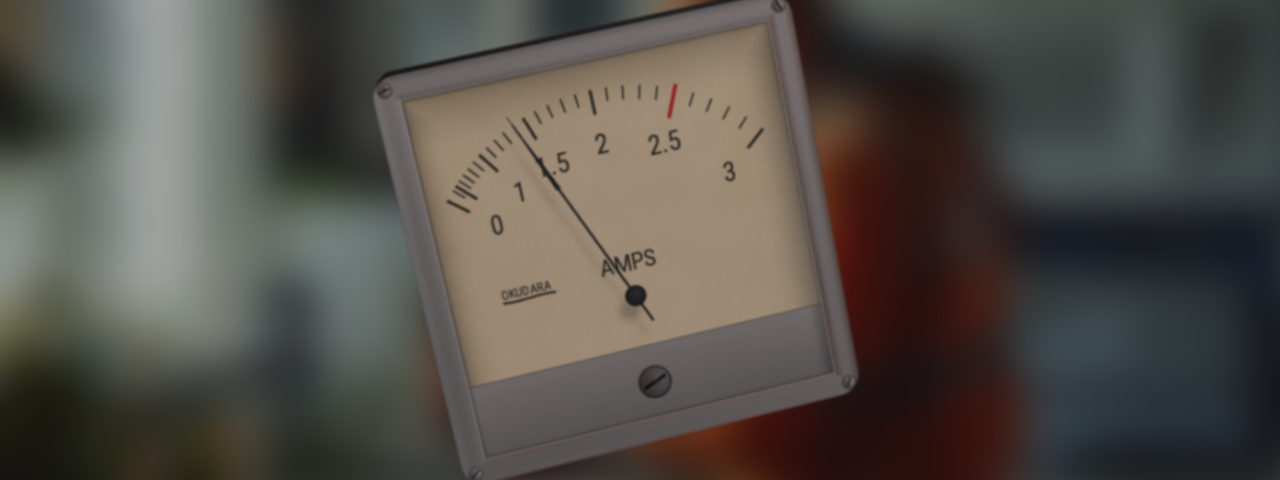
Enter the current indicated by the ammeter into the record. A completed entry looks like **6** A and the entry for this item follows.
**1.4** A
